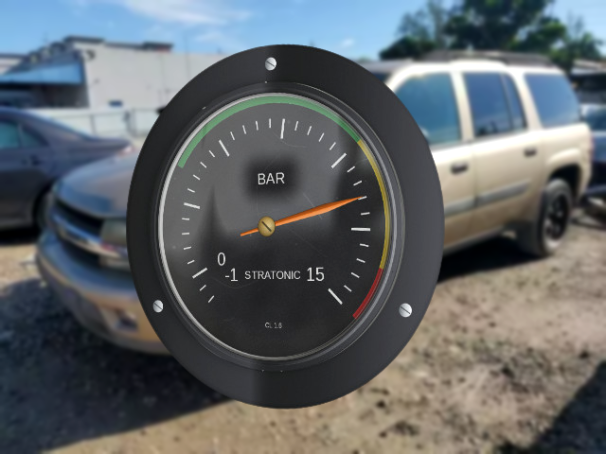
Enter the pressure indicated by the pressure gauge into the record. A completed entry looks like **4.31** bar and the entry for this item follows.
**11.5** bar
